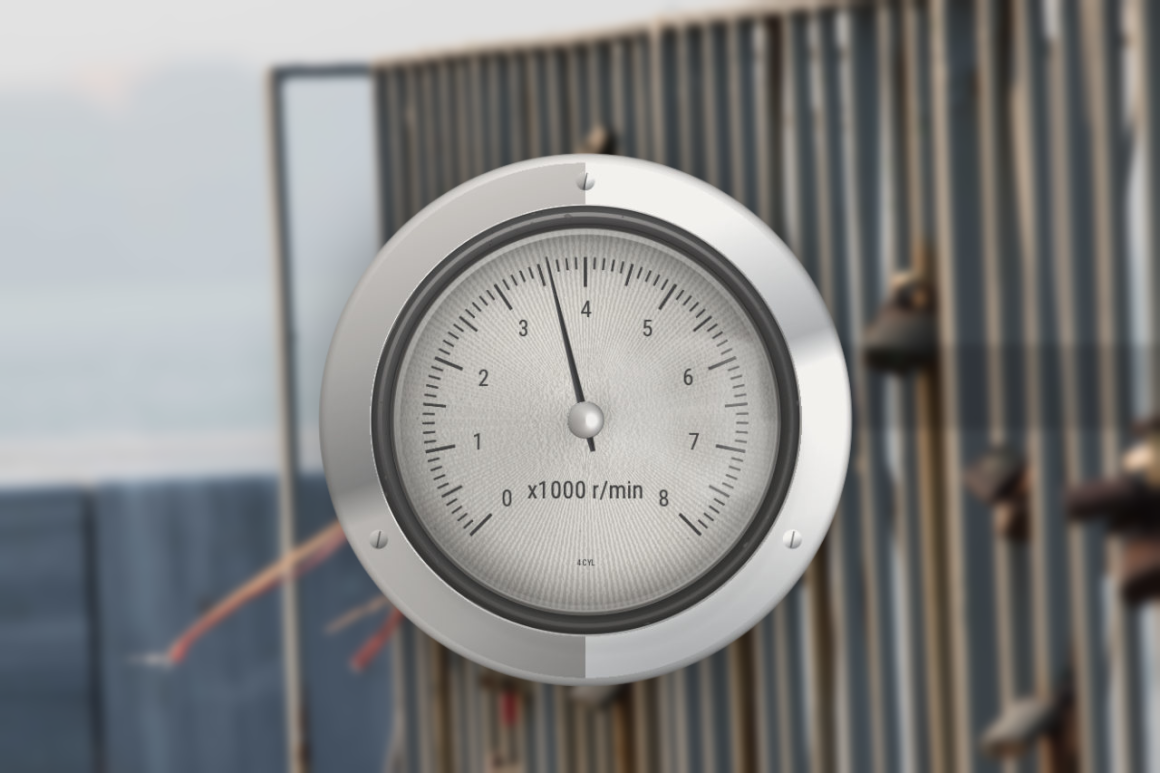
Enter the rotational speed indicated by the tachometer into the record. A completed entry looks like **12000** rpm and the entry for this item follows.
**3600** rpm
